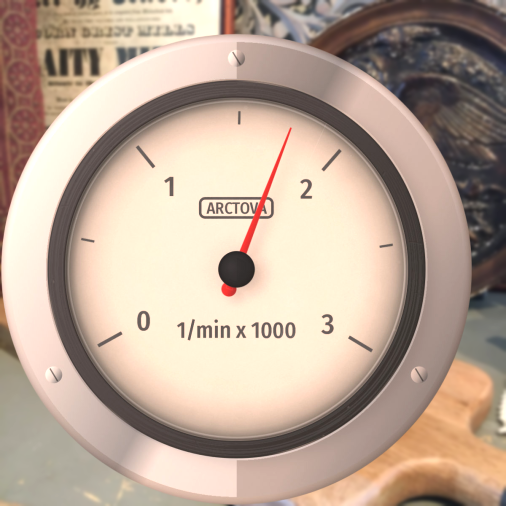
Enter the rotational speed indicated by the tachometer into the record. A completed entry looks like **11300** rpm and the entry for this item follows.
**1750** rpm
